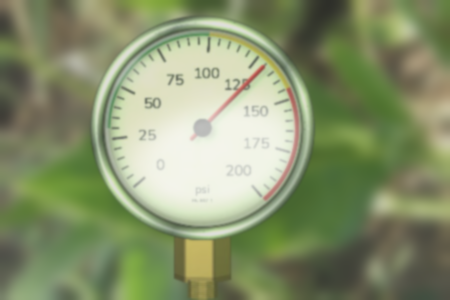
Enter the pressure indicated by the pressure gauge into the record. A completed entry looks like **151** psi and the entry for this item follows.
**130** psi
